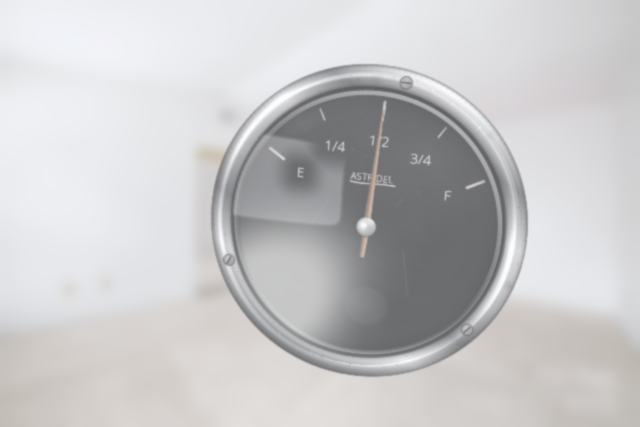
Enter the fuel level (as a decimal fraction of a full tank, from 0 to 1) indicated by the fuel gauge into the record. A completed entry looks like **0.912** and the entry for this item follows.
**0.5**
